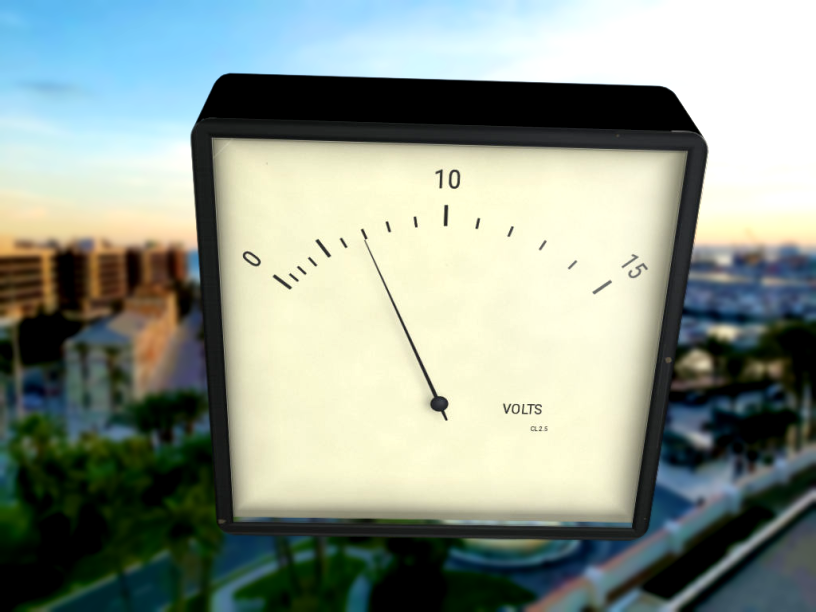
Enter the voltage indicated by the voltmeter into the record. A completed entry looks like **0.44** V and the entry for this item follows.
**7** V
